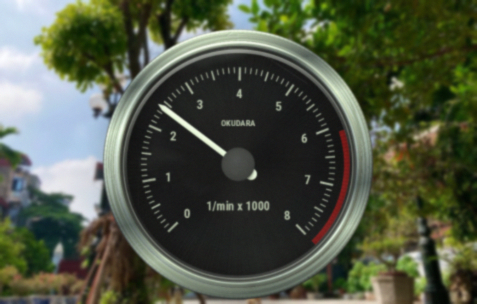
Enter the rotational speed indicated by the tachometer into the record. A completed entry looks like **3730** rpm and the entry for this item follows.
**2400** rpm
